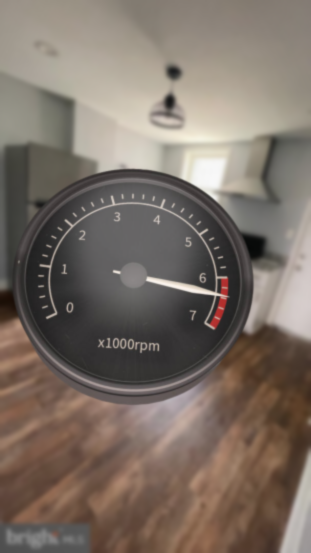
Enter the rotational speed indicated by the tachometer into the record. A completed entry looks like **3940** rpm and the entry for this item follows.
**6400** rpm
